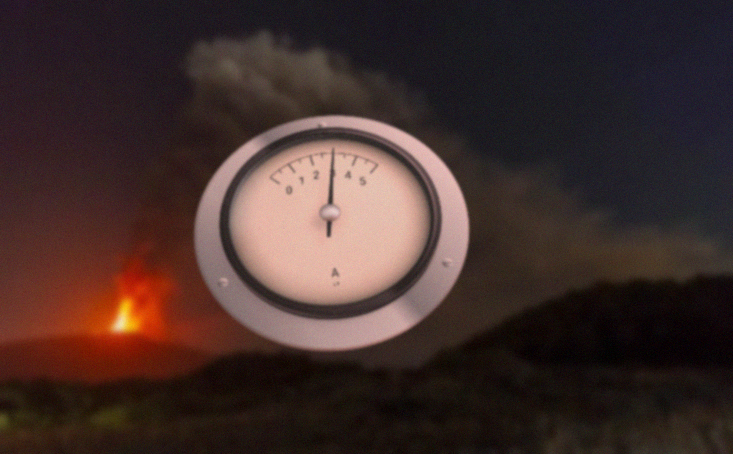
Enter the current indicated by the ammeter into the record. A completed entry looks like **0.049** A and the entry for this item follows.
**3** A
